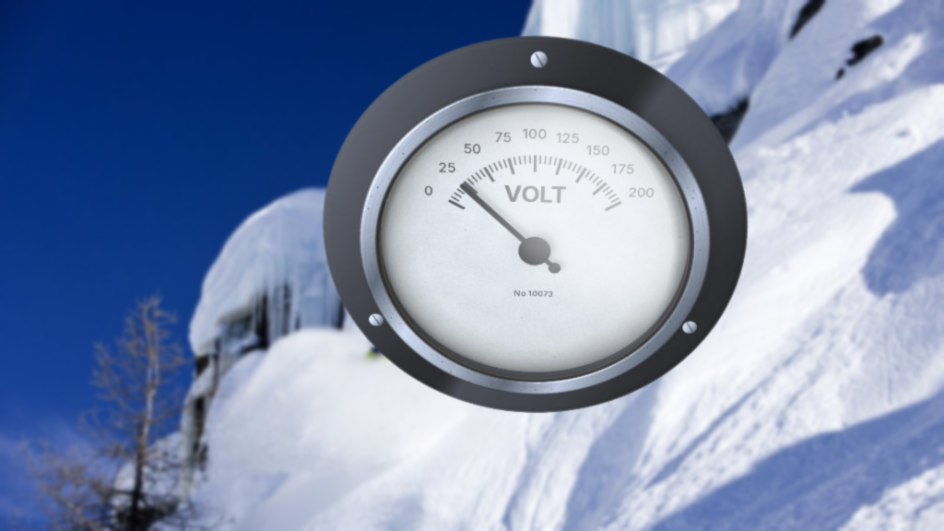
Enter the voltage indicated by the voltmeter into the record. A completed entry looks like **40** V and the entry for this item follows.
**25** V
